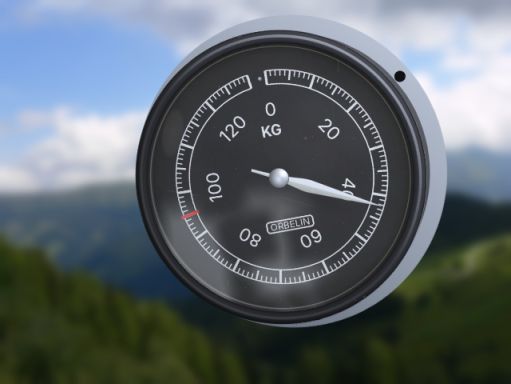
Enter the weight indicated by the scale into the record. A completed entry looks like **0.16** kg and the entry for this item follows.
**42** kg
